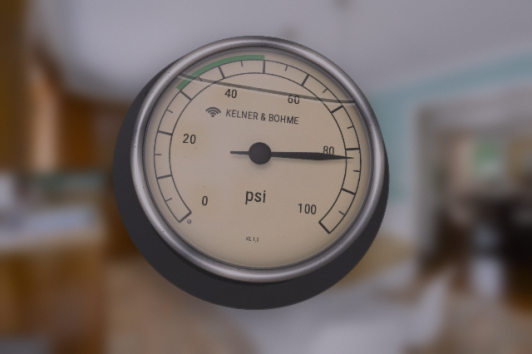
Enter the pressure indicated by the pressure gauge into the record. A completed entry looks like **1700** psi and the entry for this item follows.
**82.5** psi
